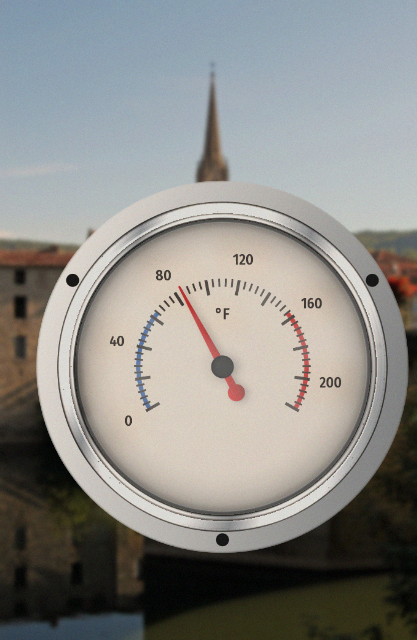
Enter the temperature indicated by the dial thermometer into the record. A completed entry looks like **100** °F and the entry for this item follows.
**84** °F
